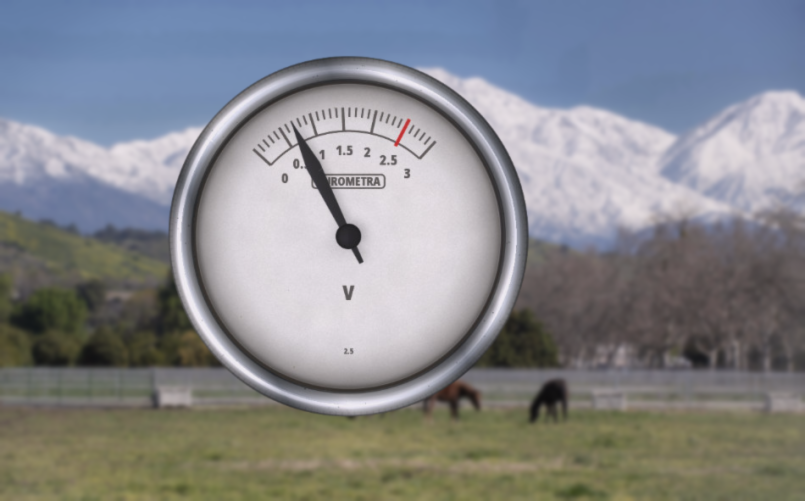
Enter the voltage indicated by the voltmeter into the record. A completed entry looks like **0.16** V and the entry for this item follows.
**0.7** V
